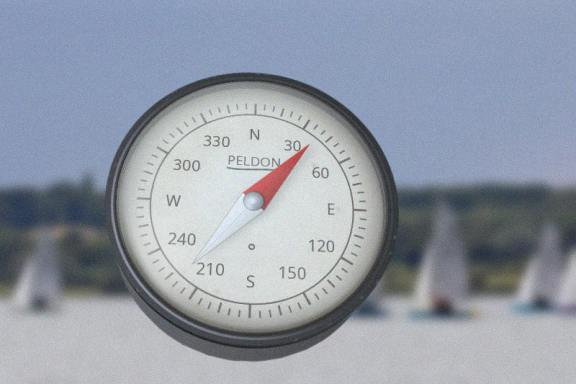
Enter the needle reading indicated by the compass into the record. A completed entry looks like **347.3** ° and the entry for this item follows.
**40** °
